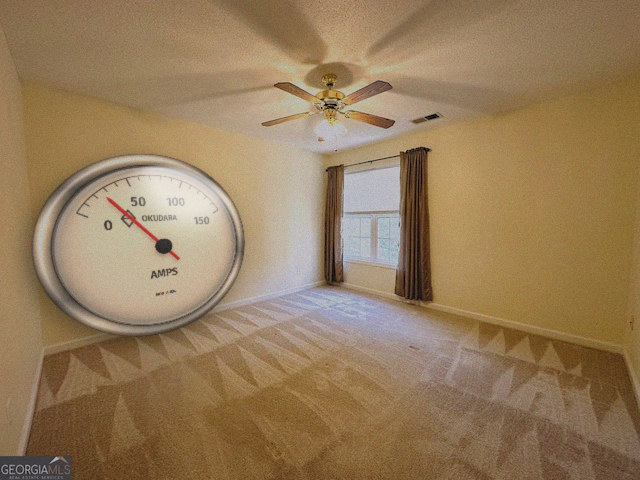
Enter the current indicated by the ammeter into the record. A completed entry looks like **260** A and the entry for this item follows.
**25** A
